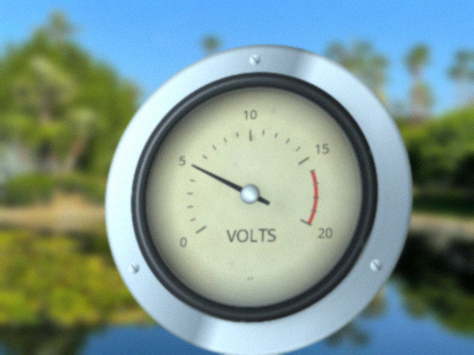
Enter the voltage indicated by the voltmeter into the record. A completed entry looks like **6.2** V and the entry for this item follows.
**5** V
